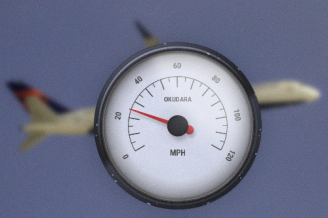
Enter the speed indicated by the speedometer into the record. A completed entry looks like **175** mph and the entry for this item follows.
**25** mph
